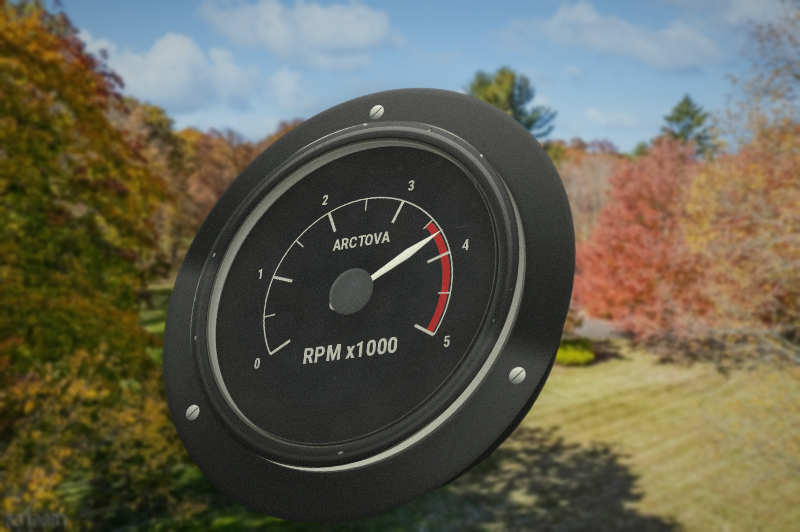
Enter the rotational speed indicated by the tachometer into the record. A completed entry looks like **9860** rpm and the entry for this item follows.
**3750** rpm
